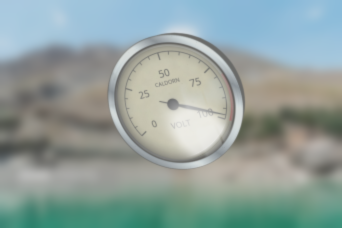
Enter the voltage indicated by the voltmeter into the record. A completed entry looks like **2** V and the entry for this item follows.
**97.5** V
